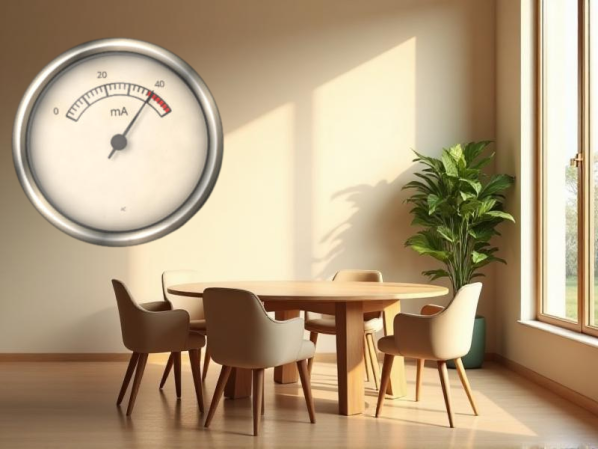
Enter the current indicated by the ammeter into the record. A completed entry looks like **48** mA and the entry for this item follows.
**40** mA
